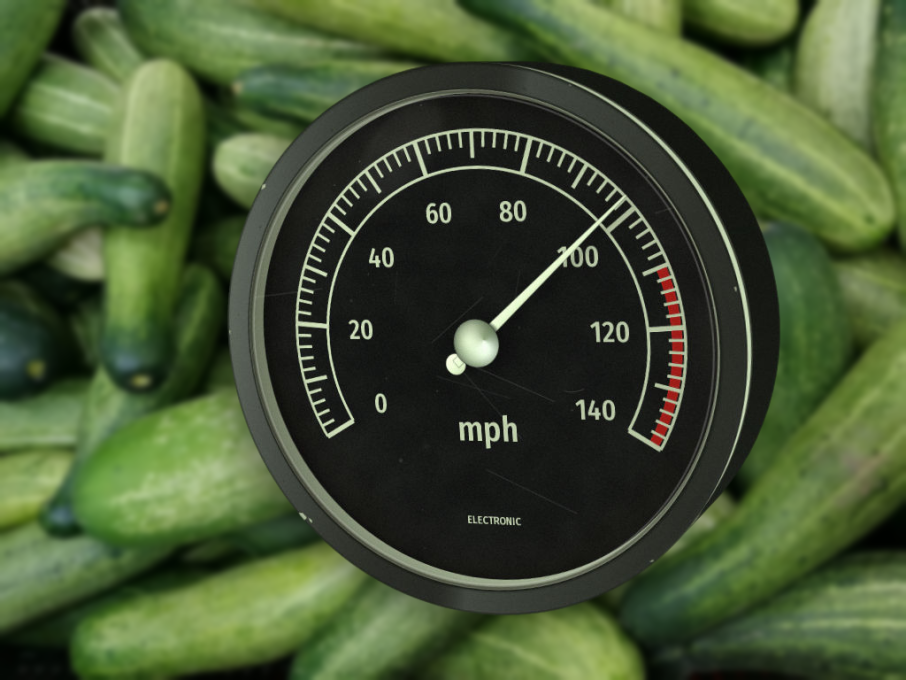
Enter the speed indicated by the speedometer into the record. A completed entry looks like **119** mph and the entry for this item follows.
**98** mph
